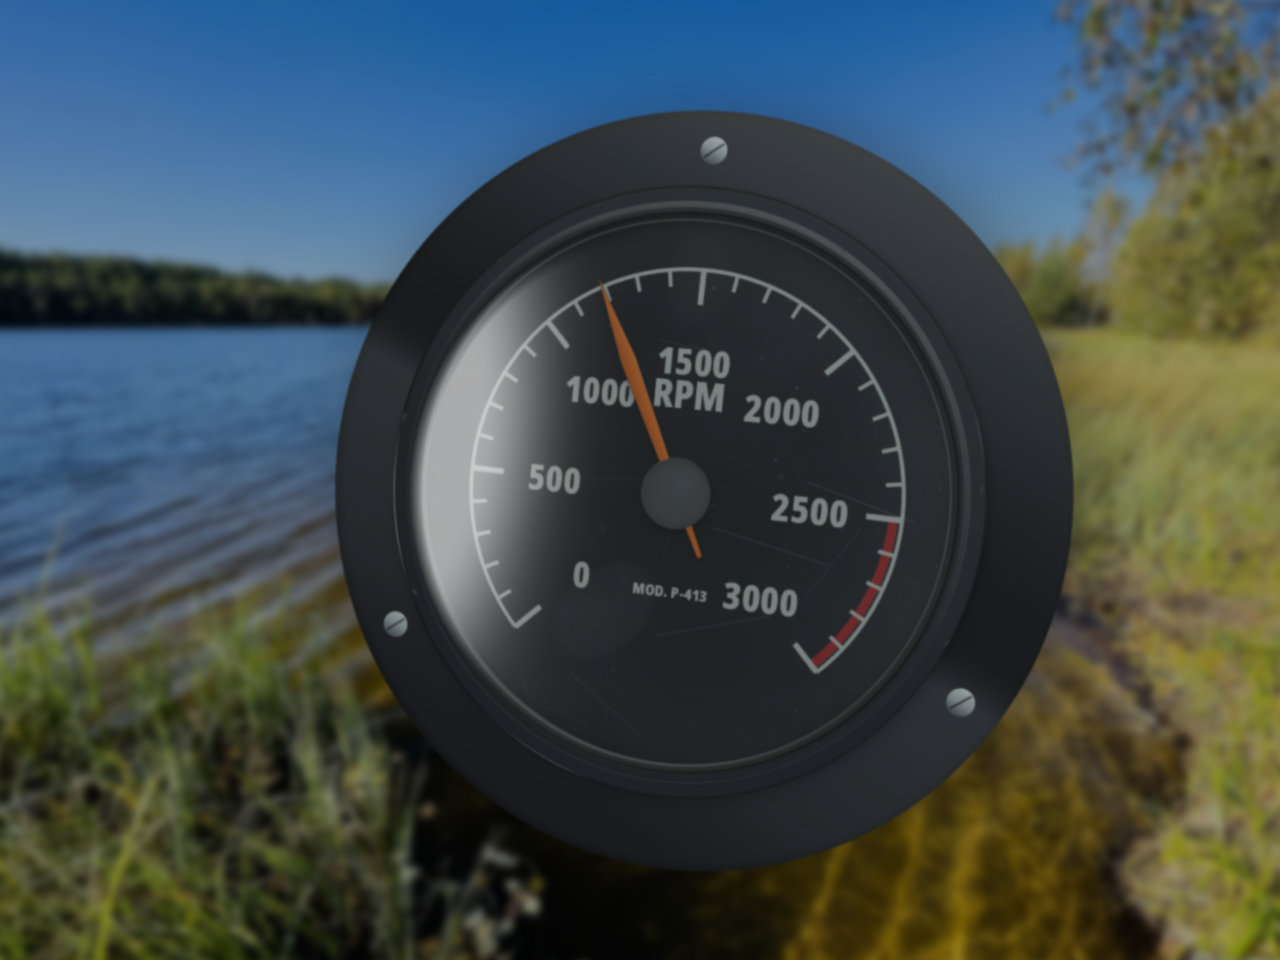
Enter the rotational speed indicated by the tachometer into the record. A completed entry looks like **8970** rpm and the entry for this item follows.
**1200** rpm
